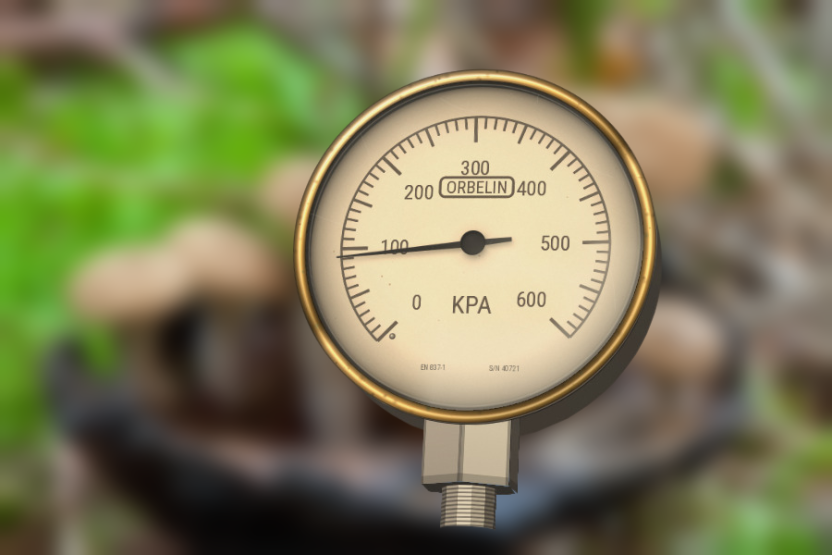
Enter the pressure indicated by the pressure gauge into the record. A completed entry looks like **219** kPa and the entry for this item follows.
**90** kPa
